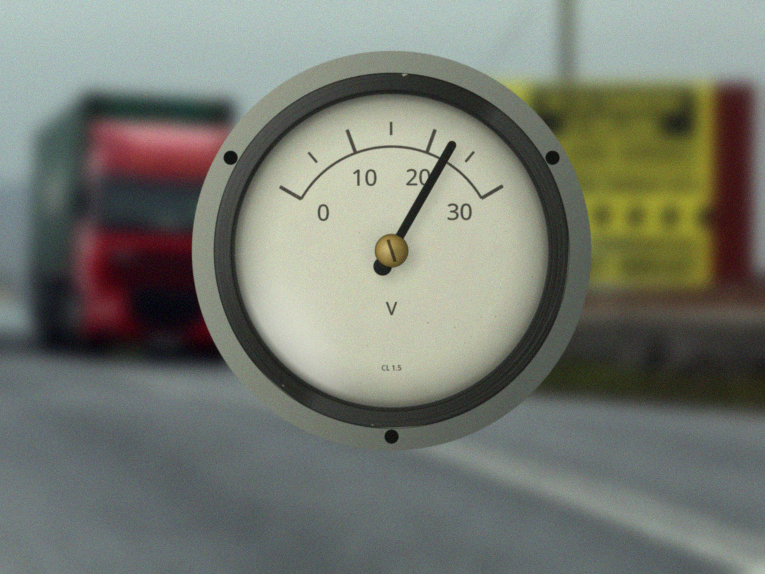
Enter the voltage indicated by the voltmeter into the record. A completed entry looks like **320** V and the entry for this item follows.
**22.5** V
